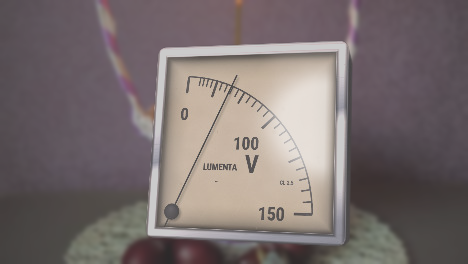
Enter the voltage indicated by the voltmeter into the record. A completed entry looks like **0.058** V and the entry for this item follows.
**65** V
